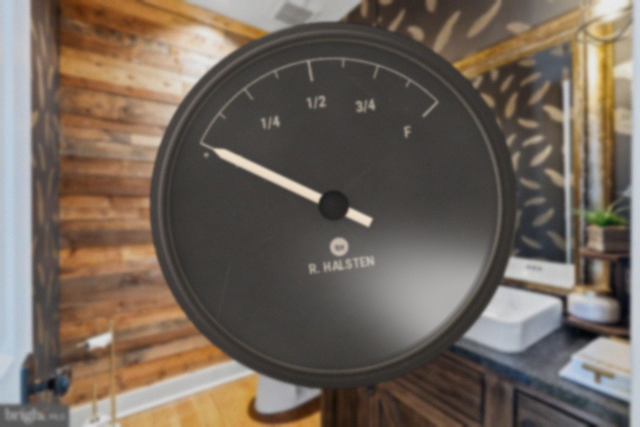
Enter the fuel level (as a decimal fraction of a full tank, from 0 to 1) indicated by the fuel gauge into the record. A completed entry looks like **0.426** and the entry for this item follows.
**0**
